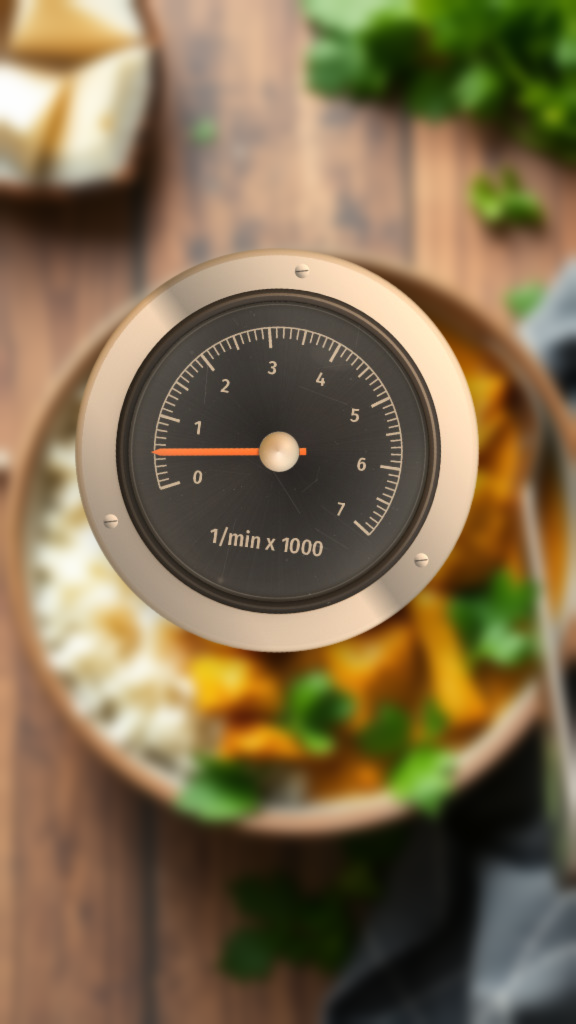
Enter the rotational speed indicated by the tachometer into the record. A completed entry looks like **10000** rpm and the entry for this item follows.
**500** rpm
